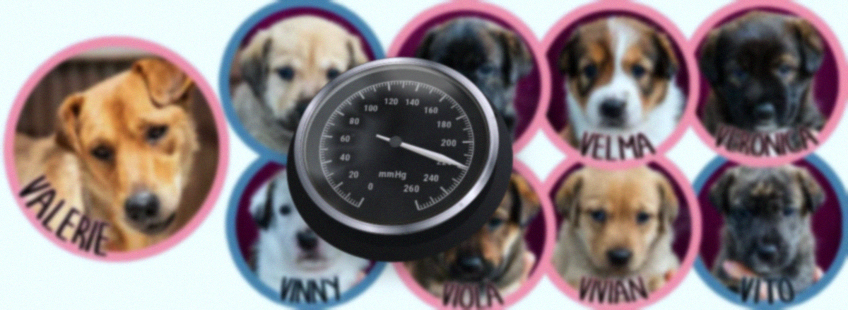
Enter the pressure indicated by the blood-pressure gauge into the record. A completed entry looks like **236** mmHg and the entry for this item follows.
**220** mmHg
